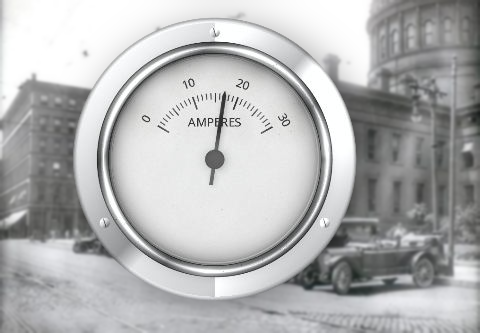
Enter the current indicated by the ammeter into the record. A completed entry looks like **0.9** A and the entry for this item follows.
**17** A
